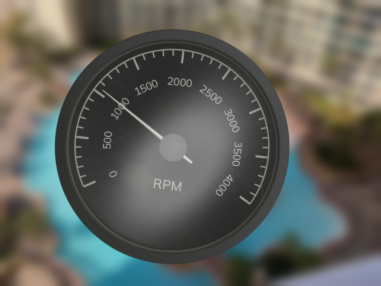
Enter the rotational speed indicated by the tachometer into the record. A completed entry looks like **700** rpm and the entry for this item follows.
**1050** rpm
